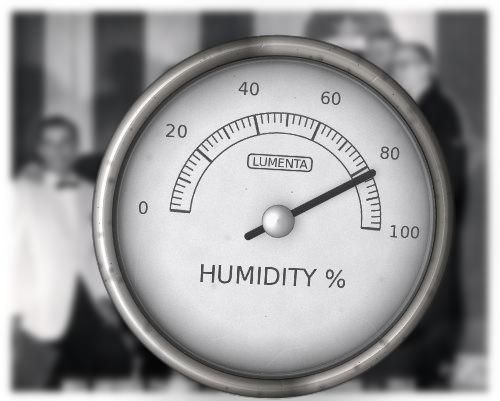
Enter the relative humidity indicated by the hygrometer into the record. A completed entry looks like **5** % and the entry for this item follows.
**82** %
